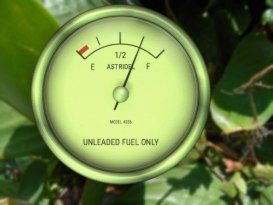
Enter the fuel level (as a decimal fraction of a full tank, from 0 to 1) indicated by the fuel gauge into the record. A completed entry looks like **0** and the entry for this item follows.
**0.75**
